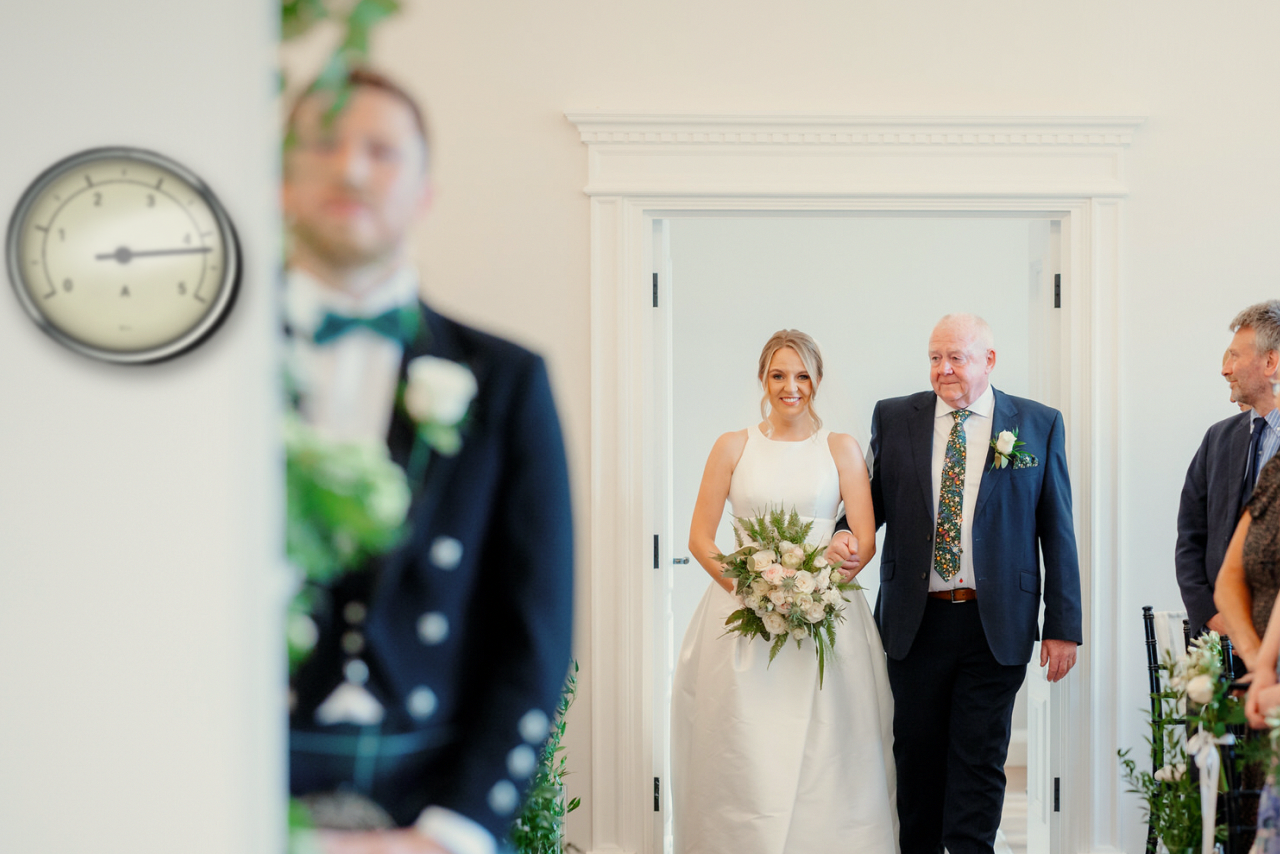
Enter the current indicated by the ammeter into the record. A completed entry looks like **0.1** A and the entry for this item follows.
**4.25** A
